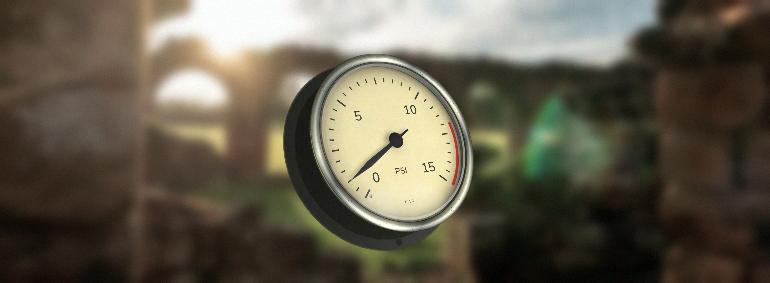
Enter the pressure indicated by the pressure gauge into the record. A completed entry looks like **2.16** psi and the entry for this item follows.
**1** psi
